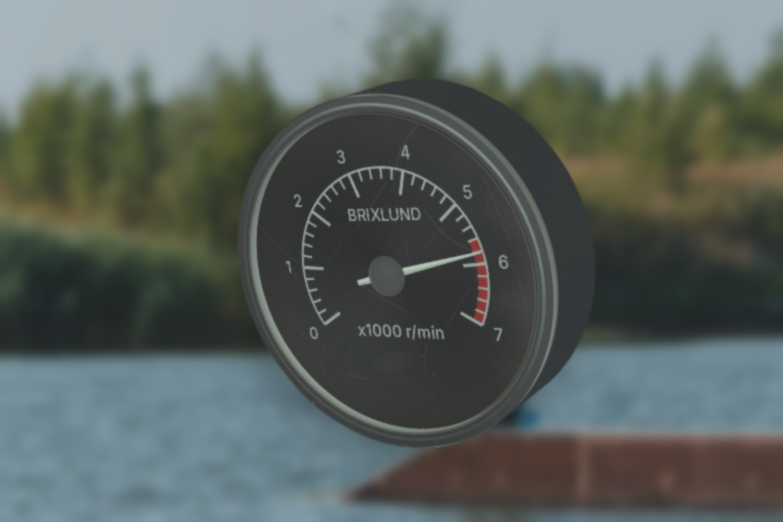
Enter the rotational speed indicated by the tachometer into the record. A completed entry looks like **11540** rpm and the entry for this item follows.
**5800** rpm
